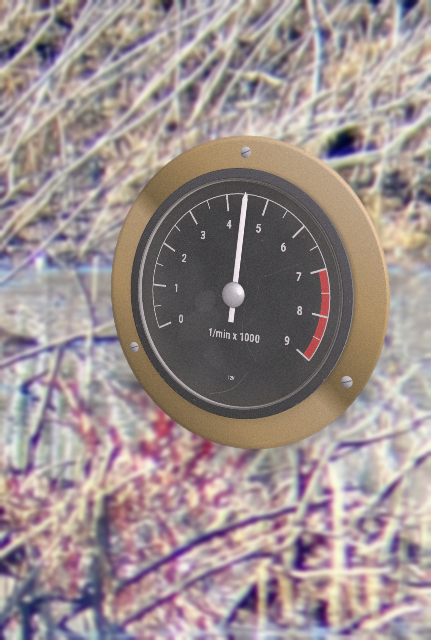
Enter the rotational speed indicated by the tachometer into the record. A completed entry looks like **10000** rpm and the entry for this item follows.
**4500** rpm
